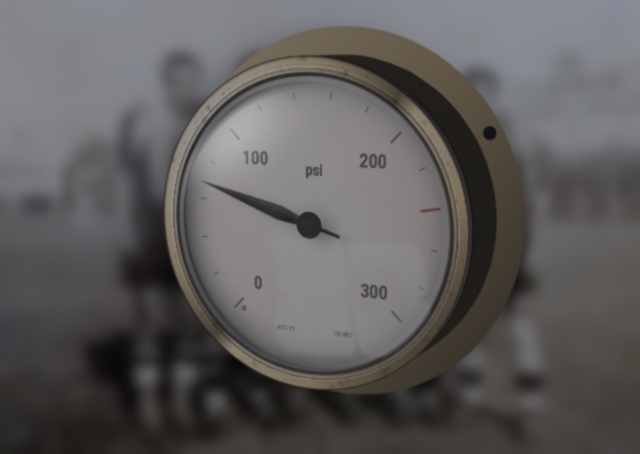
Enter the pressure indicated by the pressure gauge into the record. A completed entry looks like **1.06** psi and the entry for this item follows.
**70** psi
